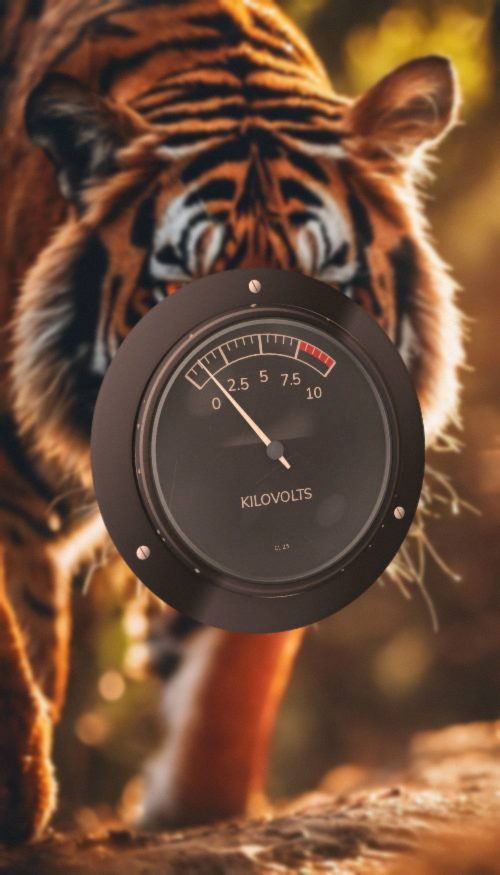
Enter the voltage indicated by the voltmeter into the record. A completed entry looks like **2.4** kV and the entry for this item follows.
**1** kV
